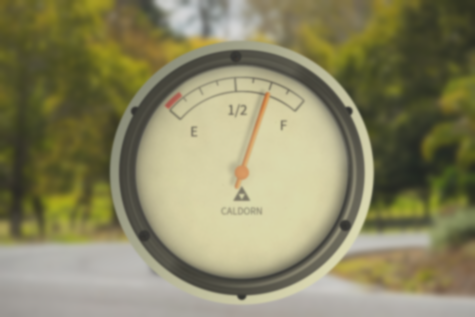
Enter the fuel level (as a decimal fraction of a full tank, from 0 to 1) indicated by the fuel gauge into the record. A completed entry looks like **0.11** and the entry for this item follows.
**0.75**
